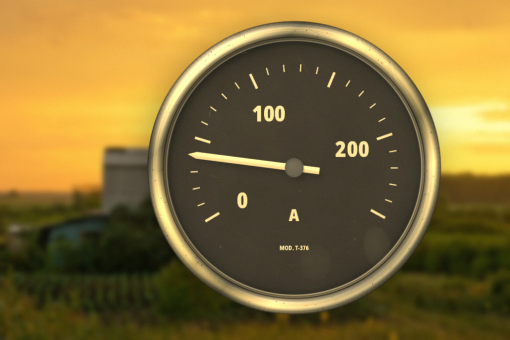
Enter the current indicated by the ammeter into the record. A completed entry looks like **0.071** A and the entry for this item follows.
**40** A
